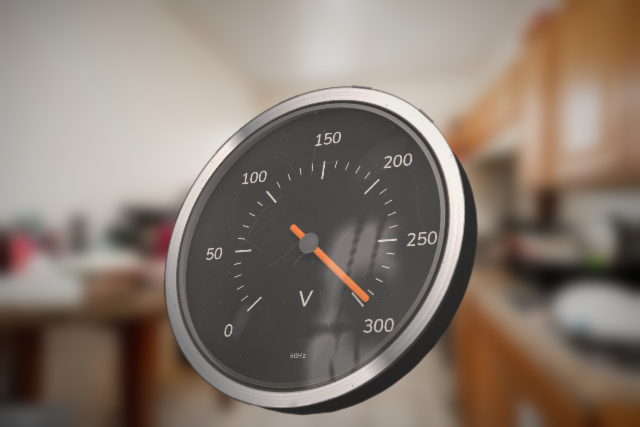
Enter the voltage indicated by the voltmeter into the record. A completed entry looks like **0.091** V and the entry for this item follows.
**295** V
